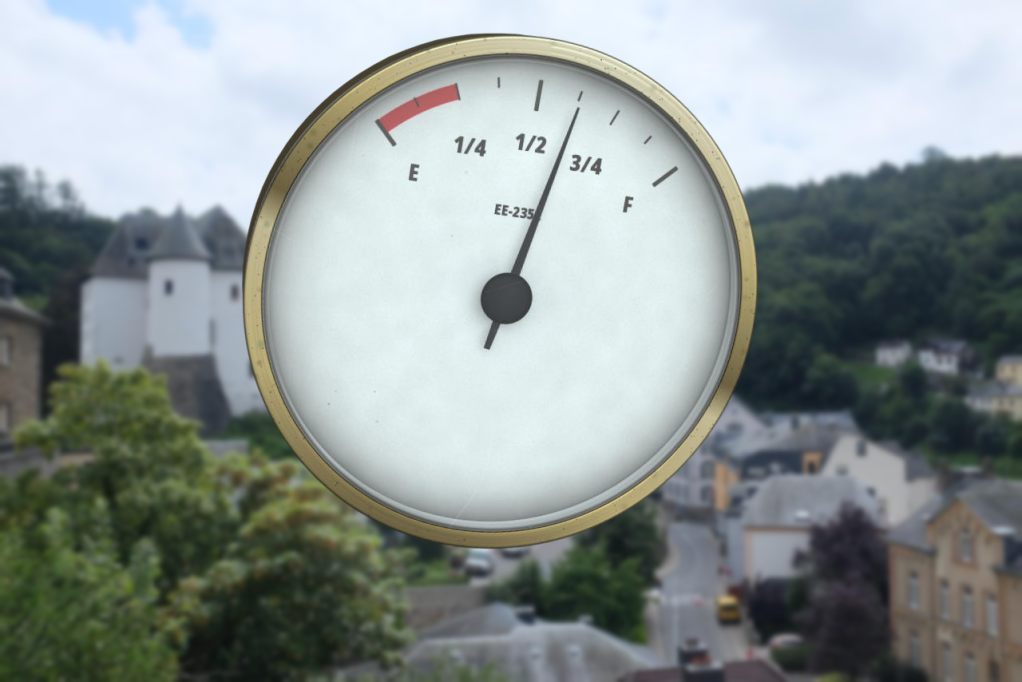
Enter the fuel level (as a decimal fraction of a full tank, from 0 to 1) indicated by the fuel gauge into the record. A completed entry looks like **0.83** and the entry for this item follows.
**0.625**
